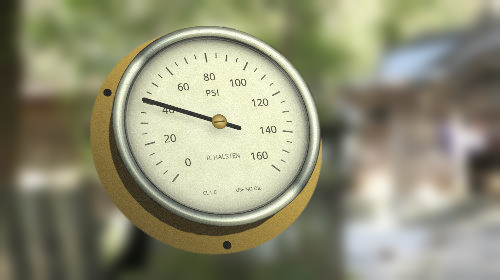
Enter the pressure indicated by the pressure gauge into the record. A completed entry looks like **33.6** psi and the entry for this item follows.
**40** psi
